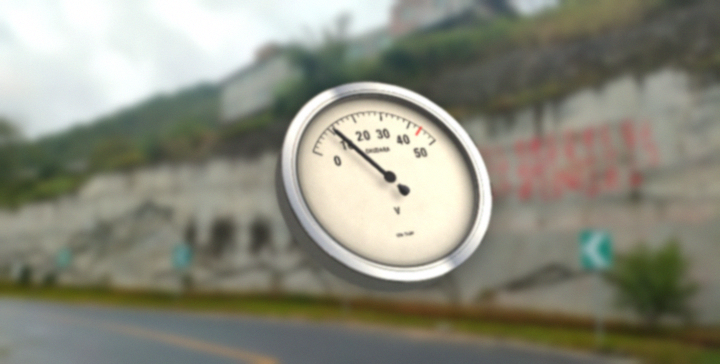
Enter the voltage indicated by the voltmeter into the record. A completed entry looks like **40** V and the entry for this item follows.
**10** V
